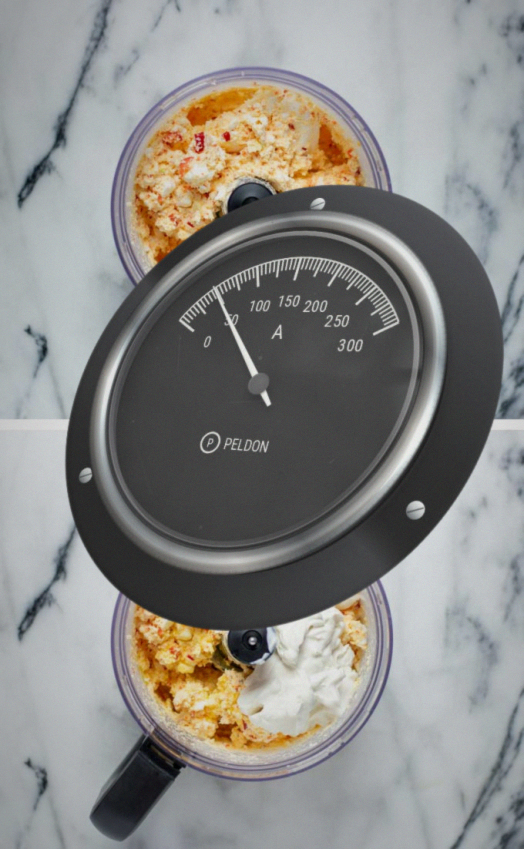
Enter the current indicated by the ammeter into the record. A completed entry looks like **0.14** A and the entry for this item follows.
**50** A
